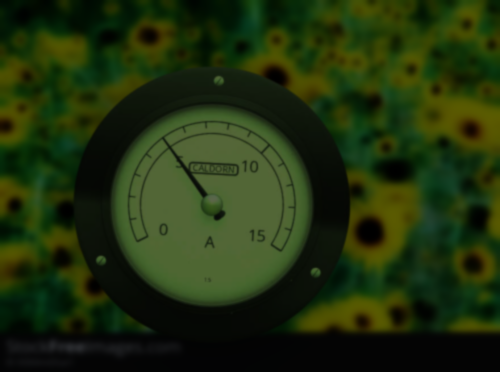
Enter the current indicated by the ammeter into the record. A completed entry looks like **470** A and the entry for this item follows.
**5** A
